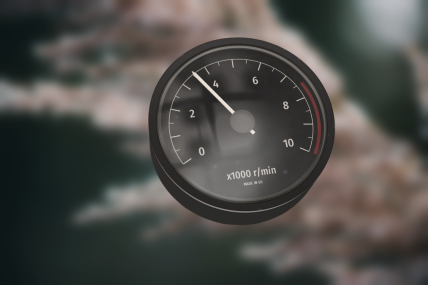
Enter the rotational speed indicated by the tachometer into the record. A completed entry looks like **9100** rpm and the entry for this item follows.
**3500** rpm
